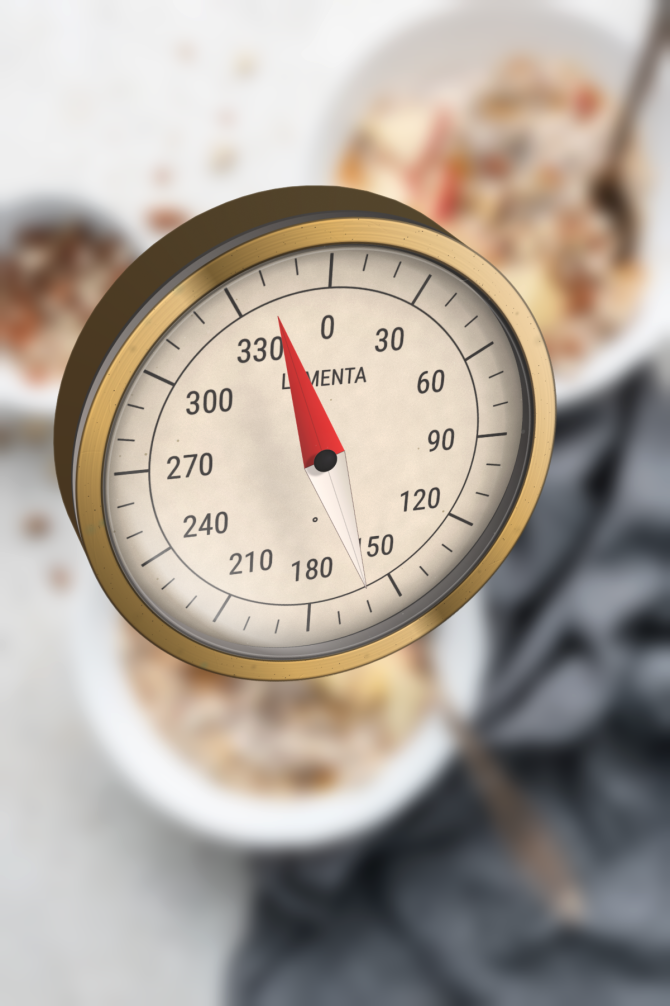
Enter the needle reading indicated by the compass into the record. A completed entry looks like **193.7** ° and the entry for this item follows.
**340** °
